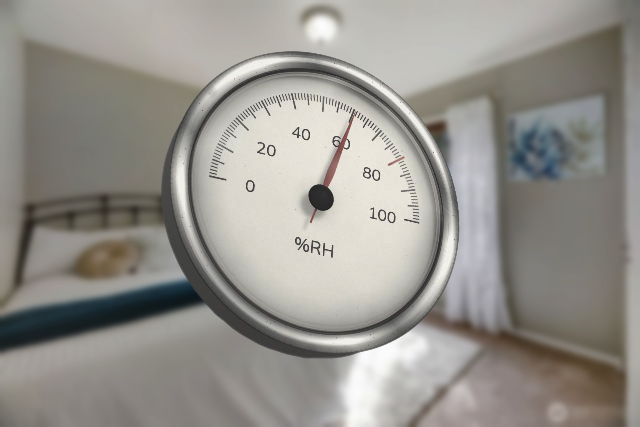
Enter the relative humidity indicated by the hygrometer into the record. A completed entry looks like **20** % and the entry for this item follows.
**60** %
